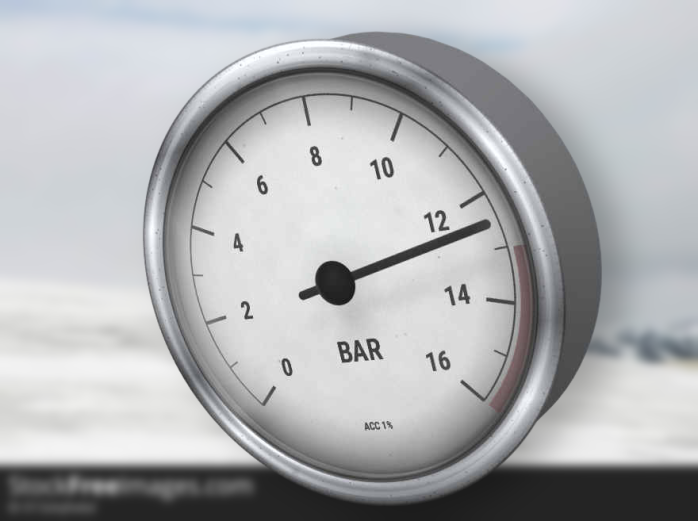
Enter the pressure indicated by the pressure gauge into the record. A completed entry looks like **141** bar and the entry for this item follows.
**12.5** bar
